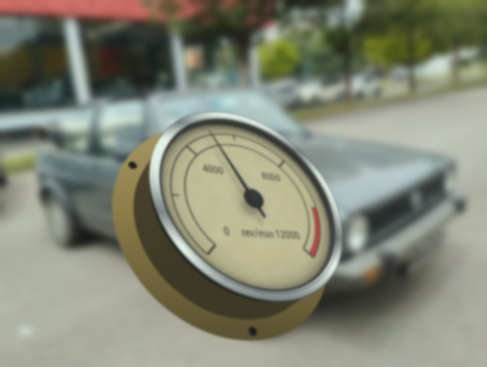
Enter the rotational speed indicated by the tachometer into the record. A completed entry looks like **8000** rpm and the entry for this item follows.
**5000** rpm
